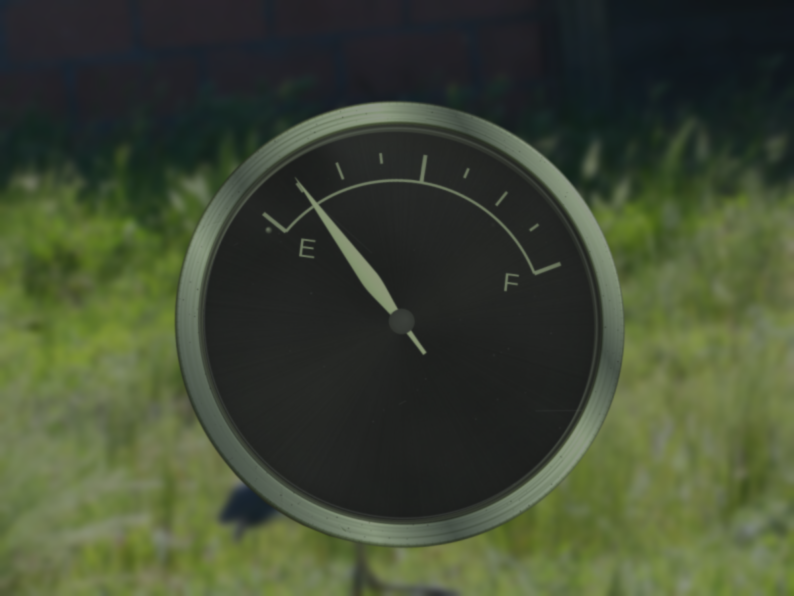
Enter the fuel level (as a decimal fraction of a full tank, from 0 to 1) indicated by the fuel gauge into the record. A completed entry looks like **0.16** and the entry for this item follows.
**0.125**
